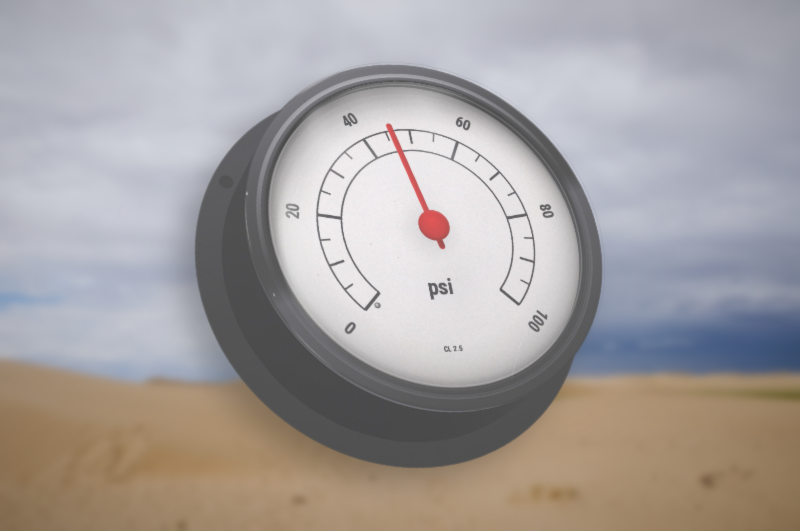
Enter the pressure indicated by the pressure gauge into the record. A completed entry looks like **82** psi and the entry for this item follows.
**45** psi
